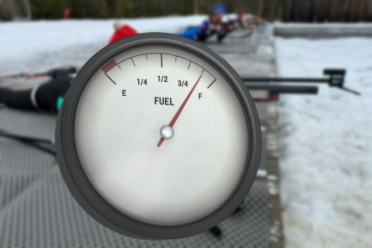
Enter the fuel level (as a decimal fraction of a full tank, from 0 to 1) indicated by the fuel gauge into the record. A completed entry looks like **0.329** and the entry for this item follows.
**0.875**
